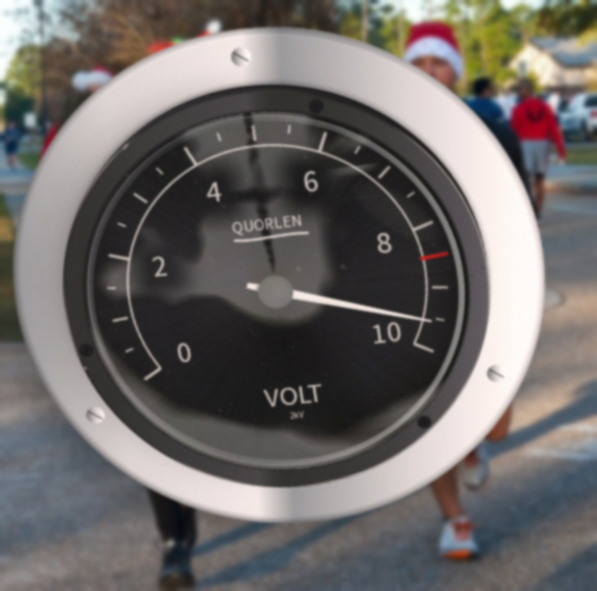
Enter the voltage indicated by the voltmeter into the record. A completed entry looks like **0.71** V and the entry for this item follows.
**9.5** V
